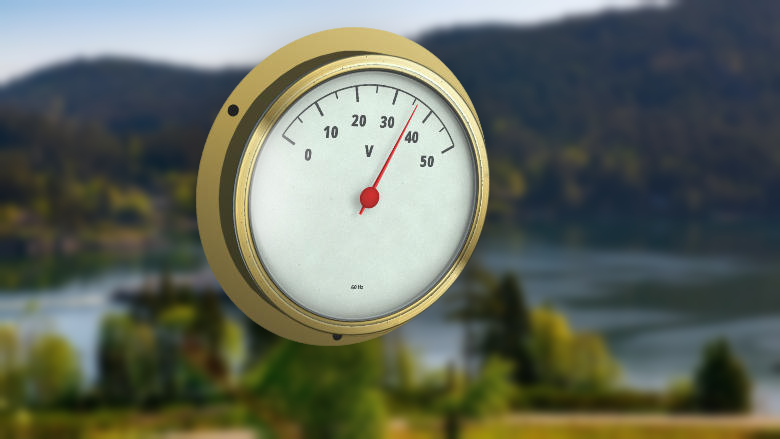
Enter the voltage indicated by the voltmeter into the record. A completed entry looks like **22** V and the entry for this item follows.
**35** V
